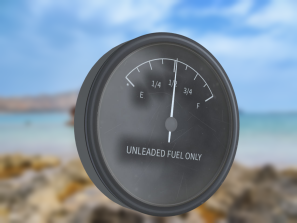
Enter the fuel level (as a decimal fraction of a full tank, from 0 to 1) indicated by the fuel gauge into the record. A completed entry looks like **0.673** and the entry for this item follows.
**0.5**
